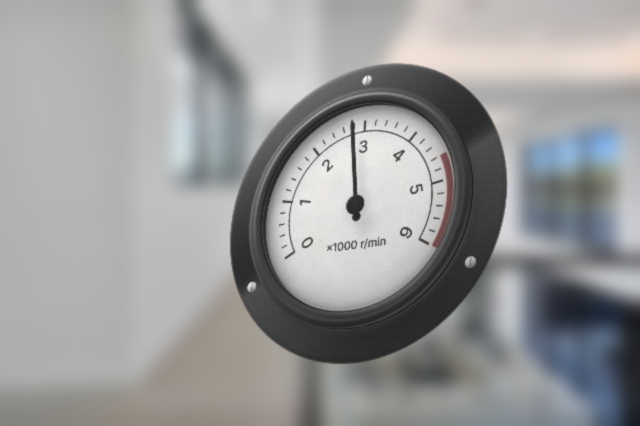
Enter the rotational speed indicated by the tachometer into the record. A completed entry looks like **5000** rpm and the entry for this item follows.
**2800** rpm
